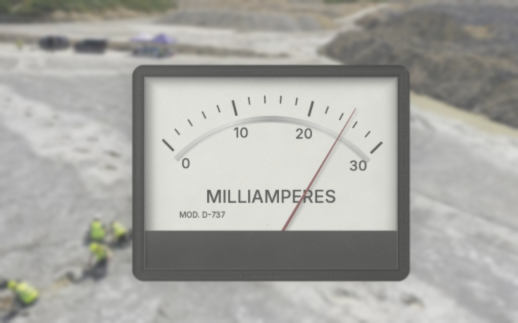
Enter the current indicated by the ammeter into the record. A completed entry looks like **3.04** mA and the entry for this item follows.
**25** mA
